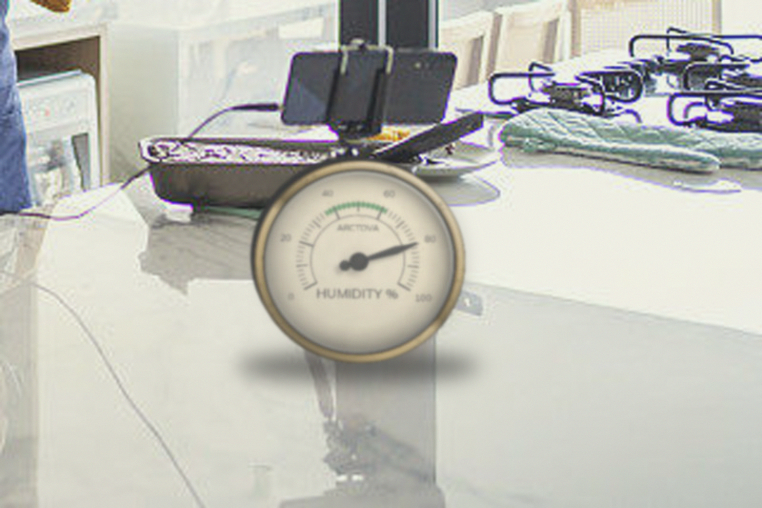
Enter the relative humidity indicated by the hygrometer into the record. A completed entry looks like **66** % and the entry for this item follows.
**80** %
